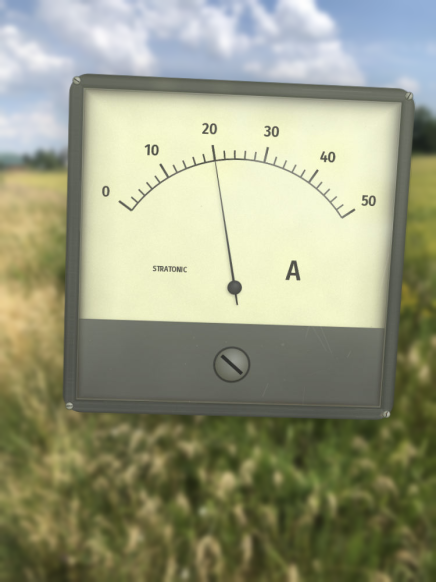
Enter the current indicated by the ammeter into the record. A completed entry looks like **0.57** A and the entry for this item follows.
**20** A
